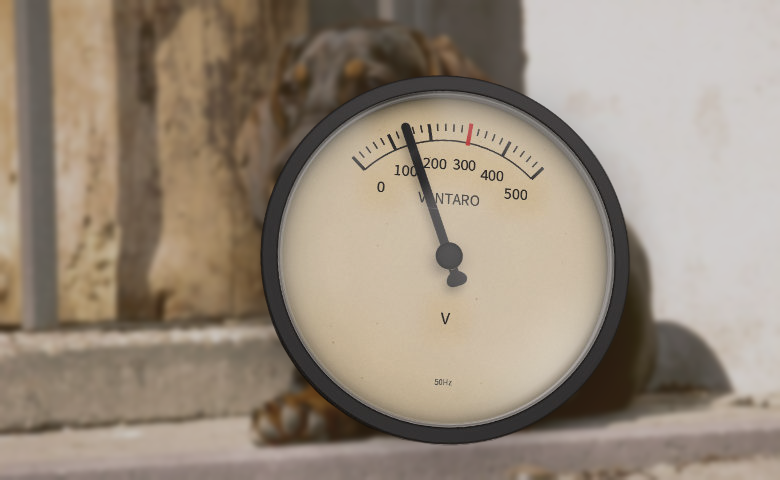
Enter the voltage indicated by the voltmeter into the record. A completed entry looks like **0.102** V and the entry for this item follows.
**140** V
